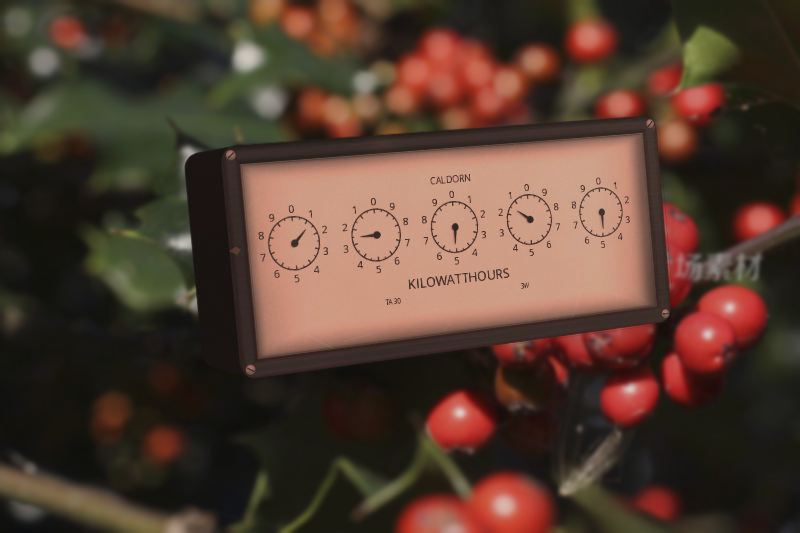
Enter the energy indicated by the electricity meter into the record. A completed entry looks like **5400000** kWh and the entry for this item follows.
**12515** kWh
